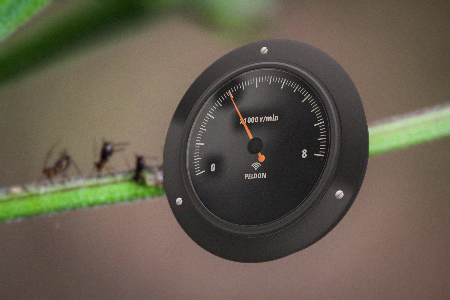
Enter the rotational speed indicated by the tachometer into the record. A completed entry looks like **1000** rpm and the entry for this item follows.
**3000** rpm
